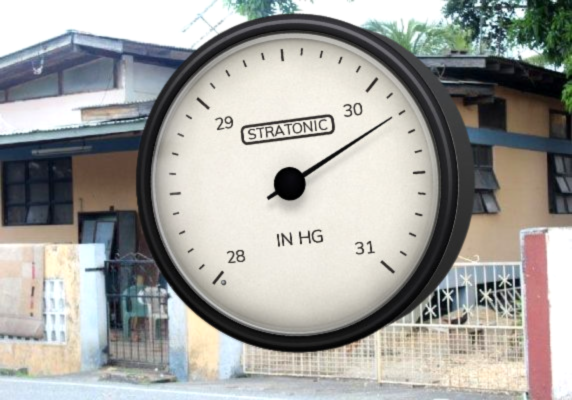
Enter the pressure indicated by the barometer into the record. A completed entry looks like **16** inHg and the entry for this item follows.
**30.2** inHg
